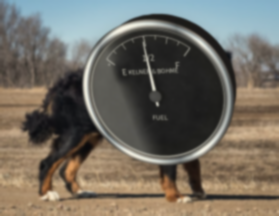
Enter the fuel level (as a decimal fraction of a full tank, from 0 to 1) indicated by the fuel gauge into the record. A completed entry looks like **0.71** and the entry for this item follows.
**0.5**
